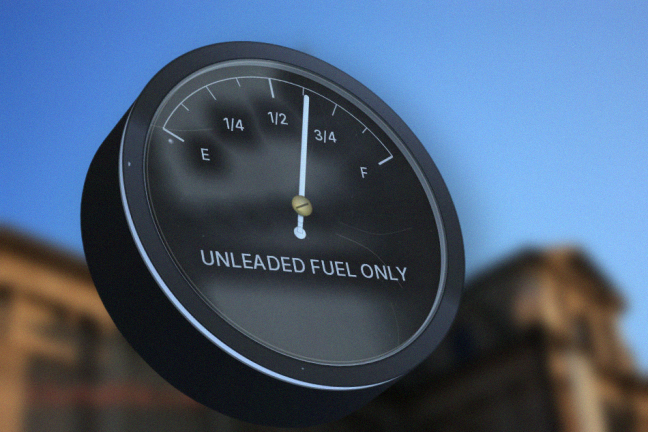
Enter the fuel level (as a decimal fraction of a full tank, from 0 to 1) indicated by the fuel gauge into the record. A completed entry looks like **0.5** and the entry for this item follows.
**0.625**
